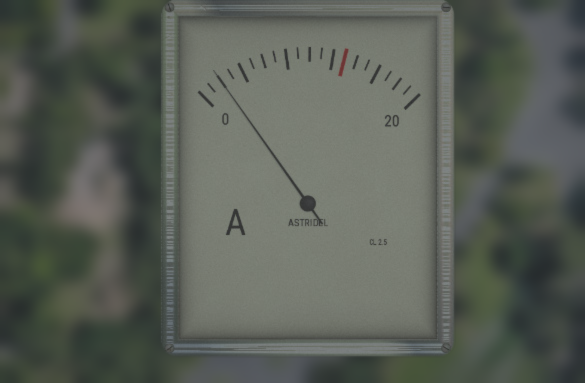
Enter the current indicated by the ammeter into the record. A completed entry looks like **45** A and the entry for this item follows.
**2** A
